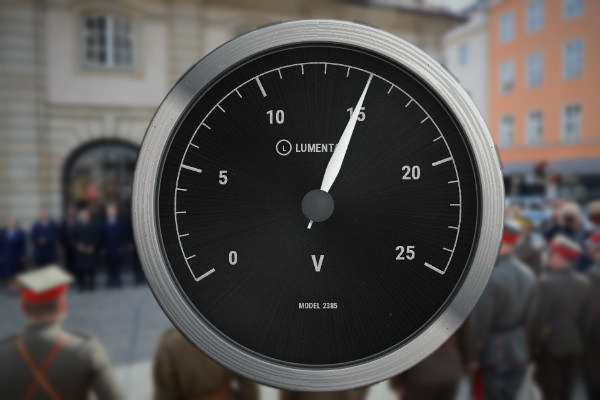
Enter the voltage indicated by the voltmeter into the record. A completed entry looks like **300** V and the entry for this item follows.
**15** V
